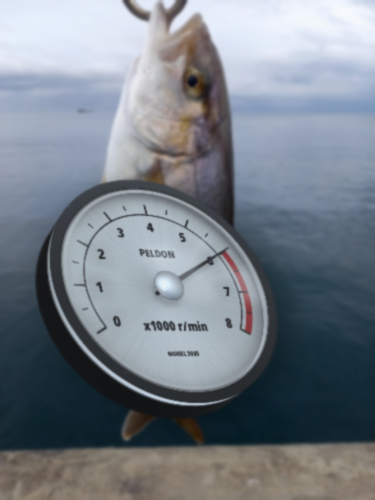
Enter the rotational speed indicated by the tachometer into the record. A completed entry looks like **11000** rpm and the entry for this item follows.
**6000** rpm
